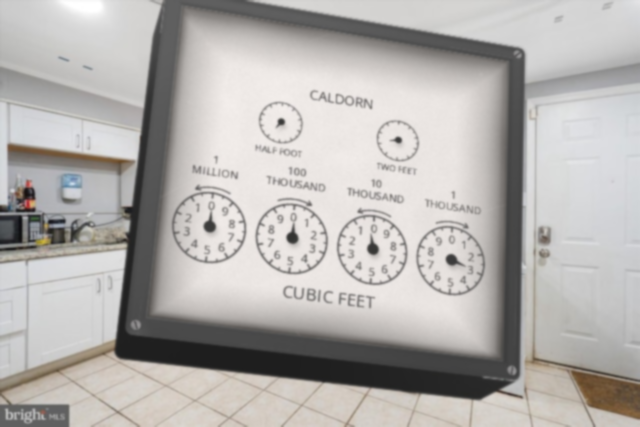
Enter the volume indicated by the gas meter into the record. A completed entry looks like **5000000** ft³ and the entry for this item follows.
**300** ft³
